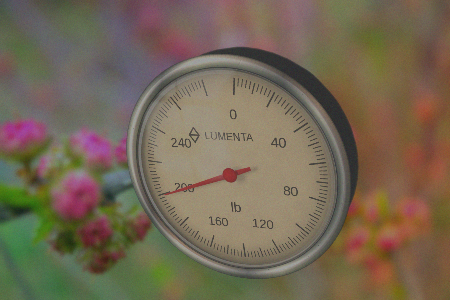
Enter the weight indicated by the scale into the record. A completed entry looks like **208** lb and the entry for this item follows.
**200** lb
